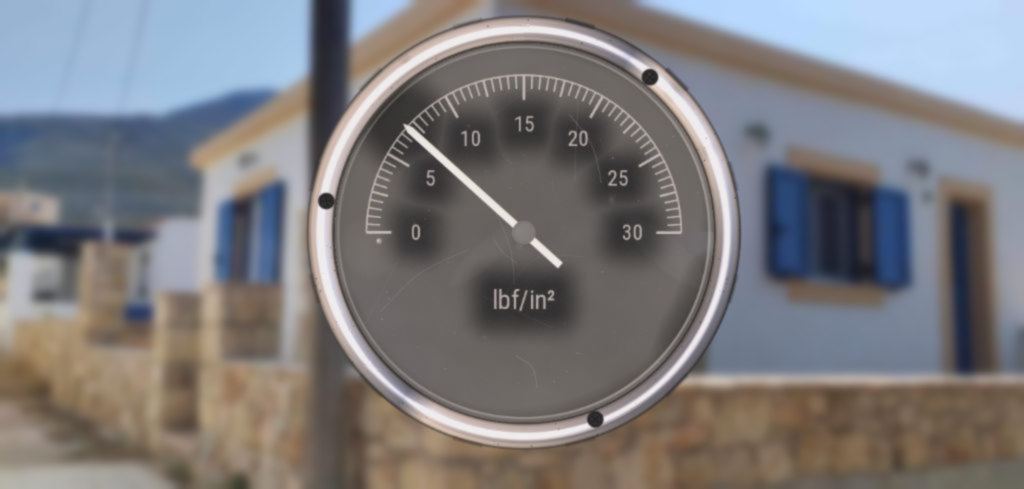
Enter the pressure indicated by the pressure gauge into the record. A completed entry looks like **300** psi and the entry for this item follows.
**7** psi
